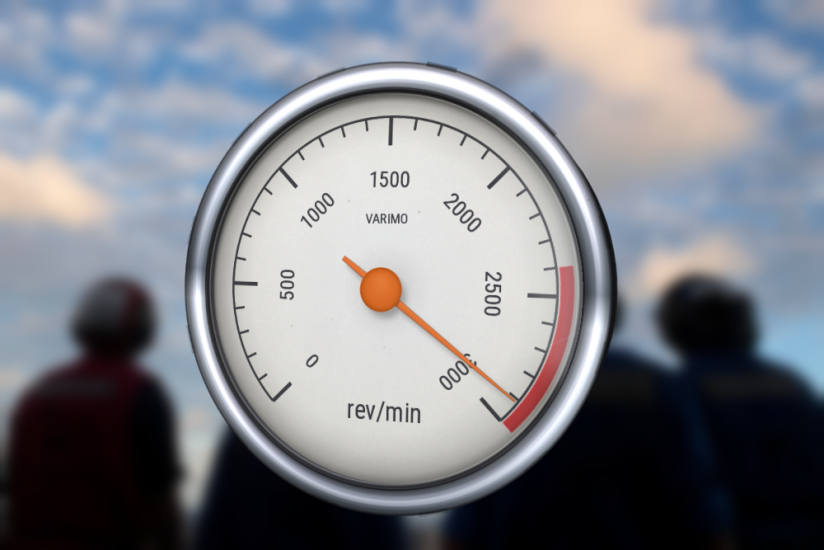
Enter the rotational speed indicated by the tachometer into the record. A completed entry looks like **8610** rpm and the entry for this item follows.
**2900** rpm
